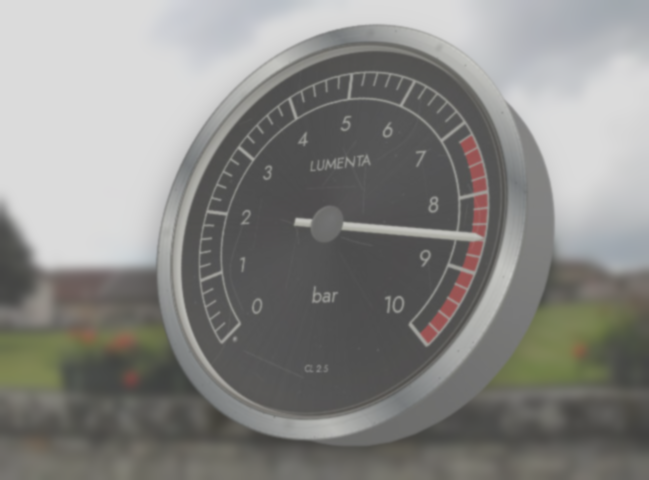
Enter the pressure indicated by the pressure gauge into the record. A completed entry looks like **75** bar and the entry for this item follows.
**8.6** bar
